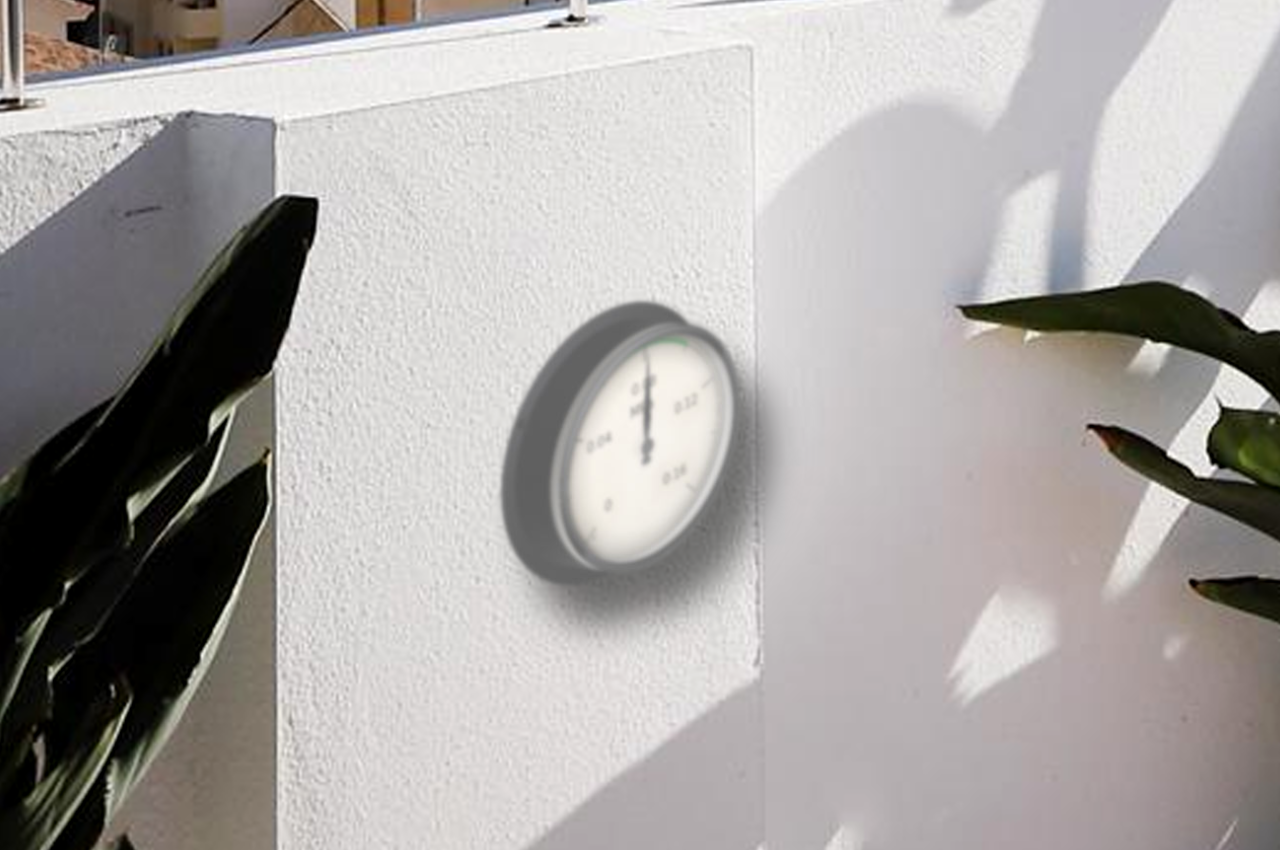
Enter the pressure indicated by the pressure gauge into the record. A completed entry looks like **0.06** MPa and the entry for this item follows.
**0.08** MPa
